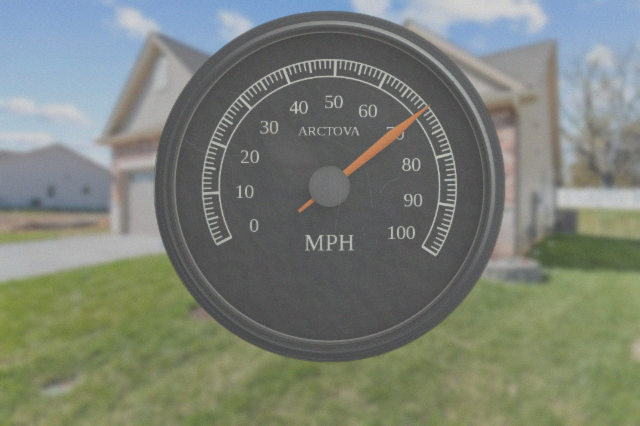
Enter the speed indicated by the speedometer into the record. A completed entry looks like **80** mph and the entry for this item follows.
**70** mph
